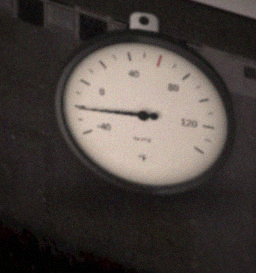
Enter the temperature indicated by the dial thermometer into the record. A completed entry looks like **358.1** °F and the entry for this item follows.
**-20** °F
